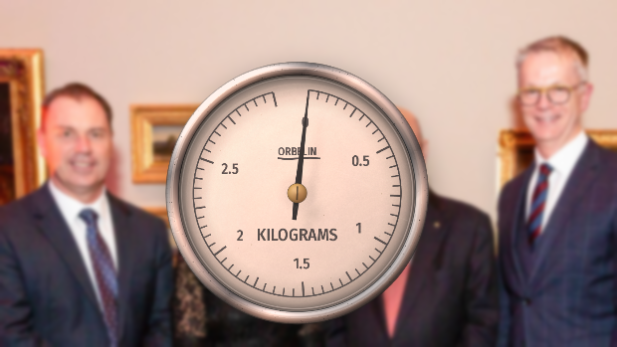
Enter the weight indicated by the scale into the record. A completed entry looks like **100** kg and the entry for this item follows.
**0** kg
